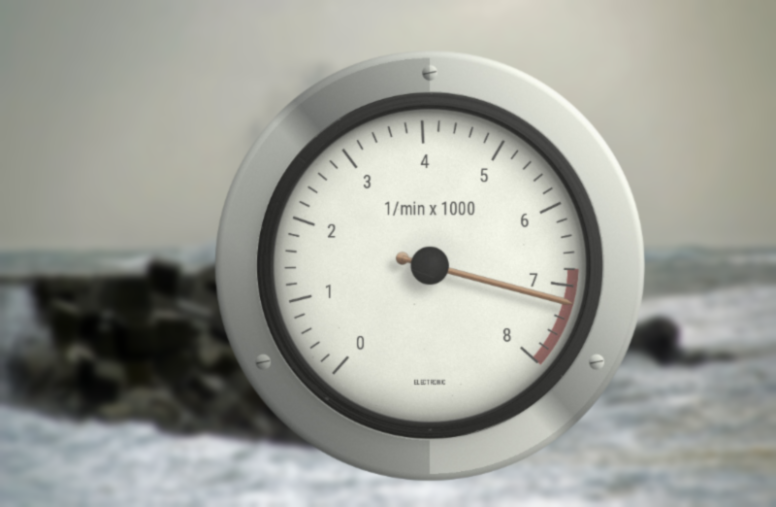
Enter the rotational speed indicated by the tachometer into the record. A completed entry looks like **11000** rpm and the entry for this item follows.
**7200** rpm
